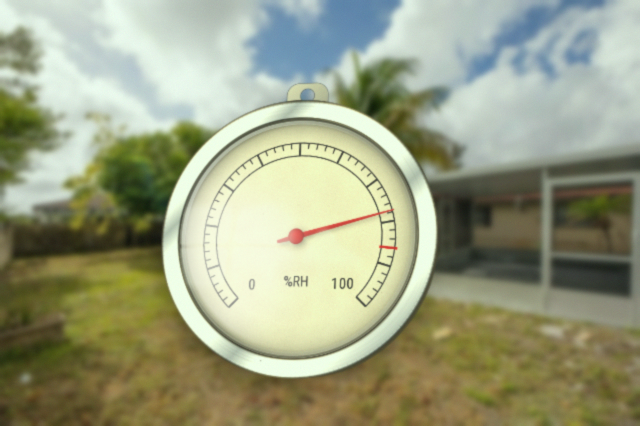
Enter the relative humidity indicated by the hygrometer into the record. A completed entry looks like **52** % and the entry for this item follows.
**78** %
